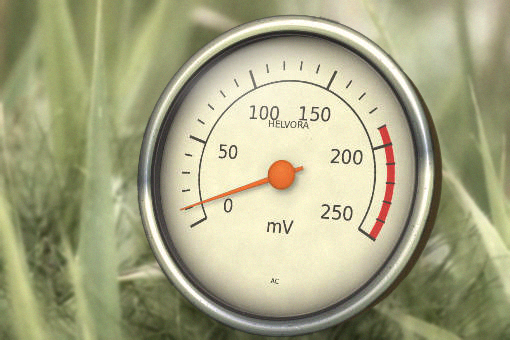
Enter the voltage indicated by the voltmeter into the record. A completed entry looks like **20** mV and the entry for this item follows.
**10** mV
